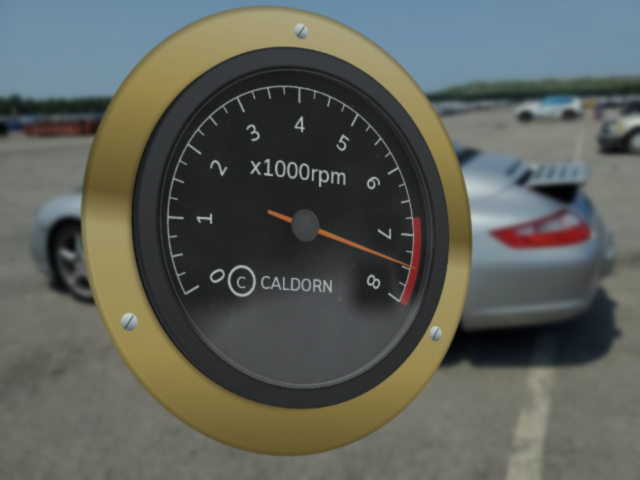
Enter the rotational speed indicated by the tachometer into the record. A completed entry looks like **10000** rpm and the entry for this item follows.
**7500** rpm
